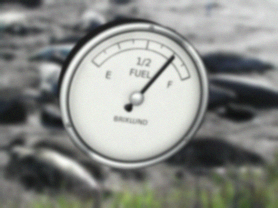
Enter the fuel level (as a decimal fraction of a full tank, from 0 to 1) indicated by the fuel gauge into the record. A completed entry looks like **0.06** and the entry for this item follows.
**0.75**
